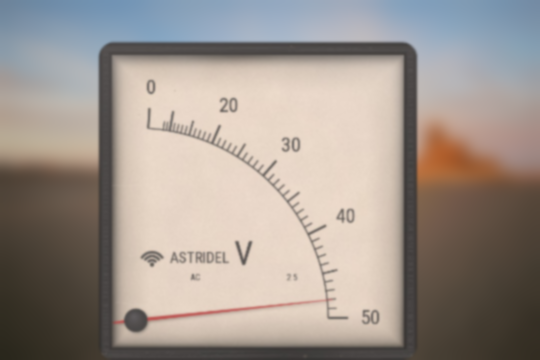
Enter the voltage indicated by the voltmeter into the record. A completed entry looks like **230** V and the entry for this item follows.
**48** V
